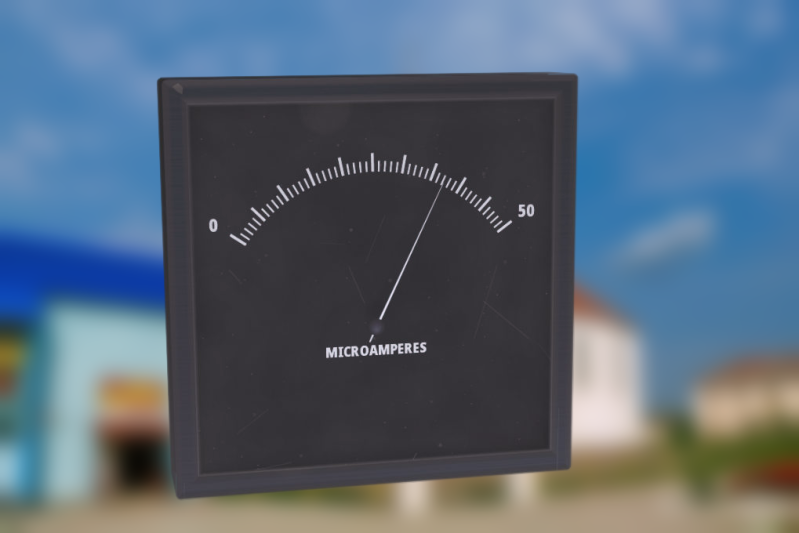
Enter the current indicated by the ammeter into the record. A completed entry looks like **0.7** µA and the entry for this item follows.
**37** µA
